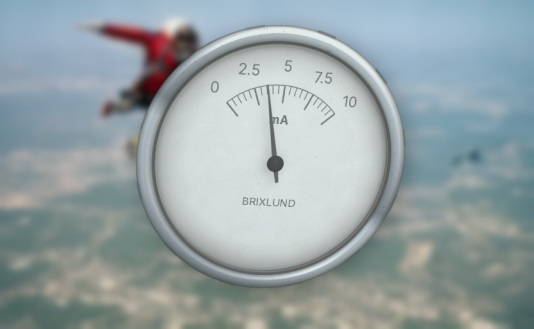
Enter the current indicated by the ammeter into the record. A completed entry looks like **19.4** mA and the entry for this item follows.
**3.5** mA
